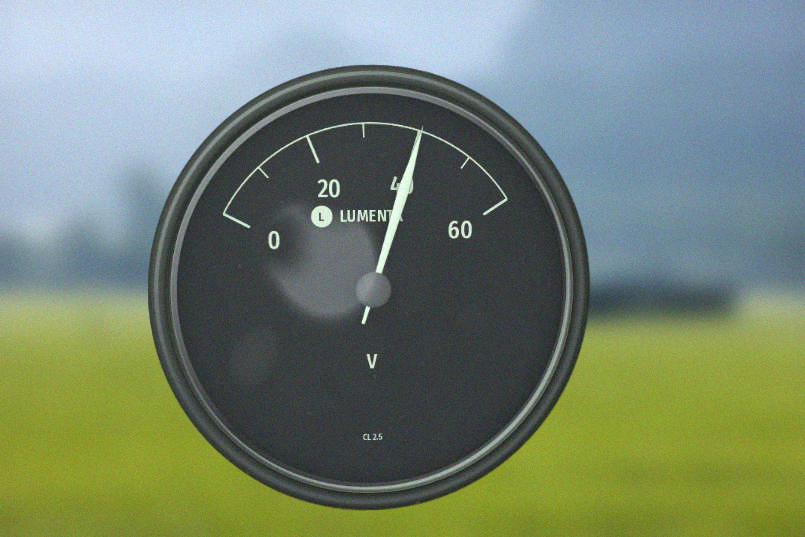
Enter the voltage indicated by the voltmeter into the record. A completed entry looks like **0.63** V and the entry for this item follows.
**40** V
